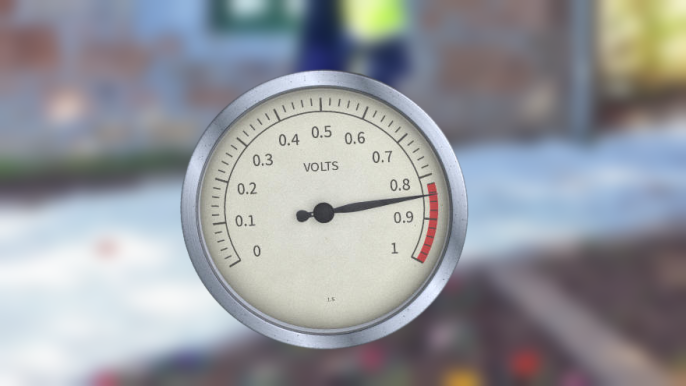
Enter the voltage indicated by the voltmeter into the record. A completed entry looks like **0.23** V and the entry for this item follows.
**0.84** V
